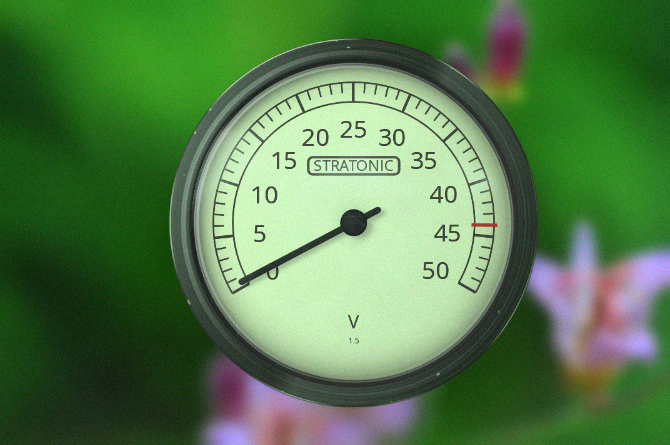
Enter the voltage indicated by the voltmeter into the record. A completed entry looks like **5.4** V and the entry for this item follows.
**0.5** V
